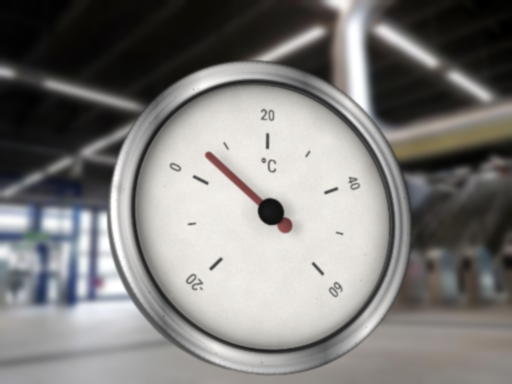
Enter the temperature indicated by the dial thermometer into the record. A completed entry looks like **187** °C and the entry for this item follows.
**5** °C
